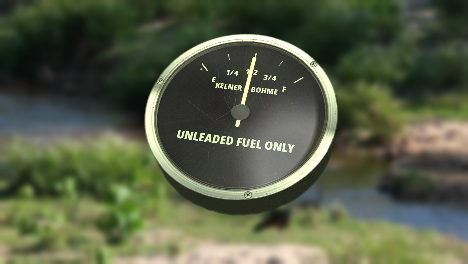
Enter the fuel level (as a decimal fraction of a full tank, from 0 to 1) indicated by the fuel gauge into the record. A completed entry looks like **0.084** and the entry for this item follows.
**0.5**
